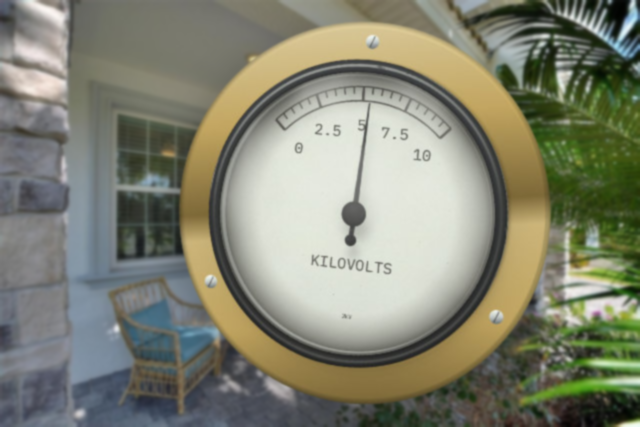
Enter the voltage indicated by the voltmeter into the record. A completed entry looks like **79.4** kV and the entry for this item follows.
**5.5** kV
